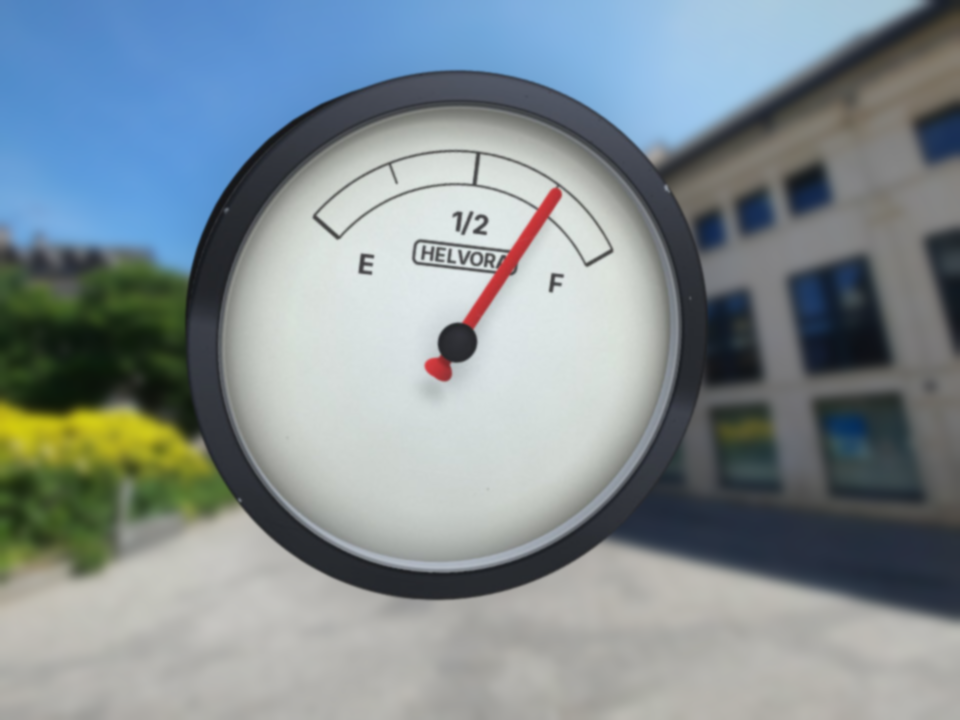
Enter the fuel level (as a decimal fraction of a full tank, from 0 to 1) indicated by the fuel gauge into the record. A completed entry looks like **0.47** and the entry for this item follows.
**0.75**
